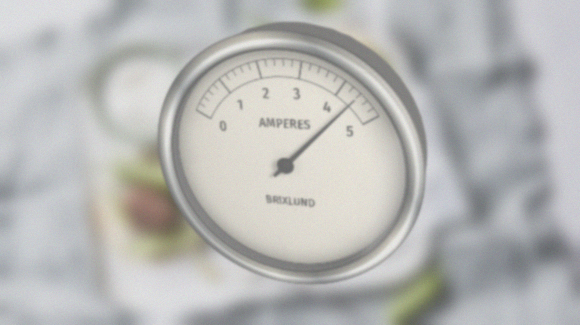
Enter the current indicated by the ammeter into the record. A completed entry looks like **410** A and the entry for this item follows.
**4.4** A
